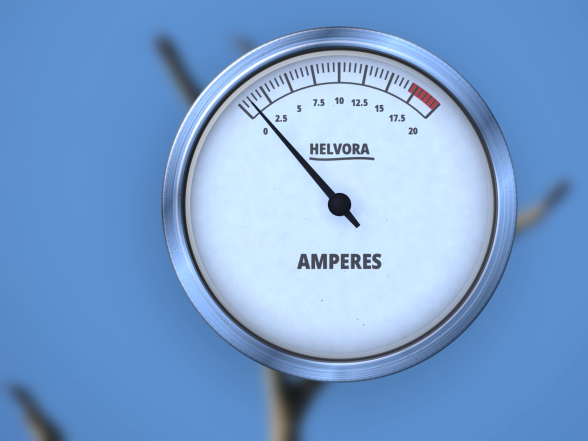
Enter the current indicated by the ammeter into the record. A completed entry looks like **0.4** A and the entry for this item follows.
**1** A
